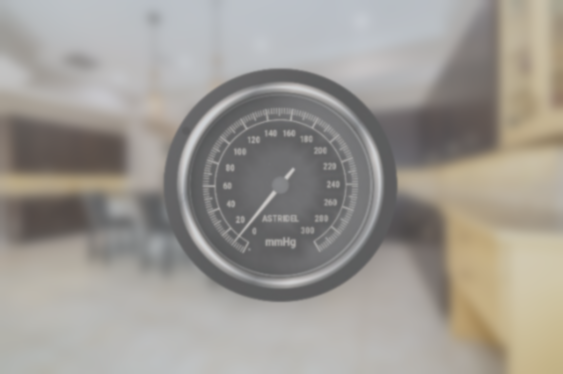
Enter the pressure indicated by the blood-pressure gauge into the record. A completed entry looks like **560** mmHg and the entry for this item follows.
**10** mmHg
